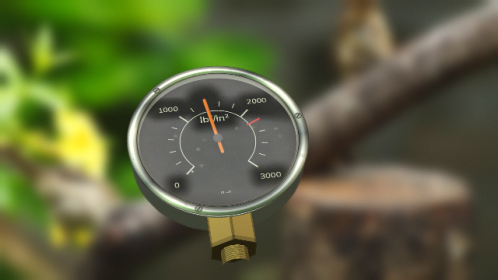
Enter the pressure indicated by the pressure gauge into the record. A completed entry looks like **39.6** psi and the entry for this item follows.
**1400** psi
